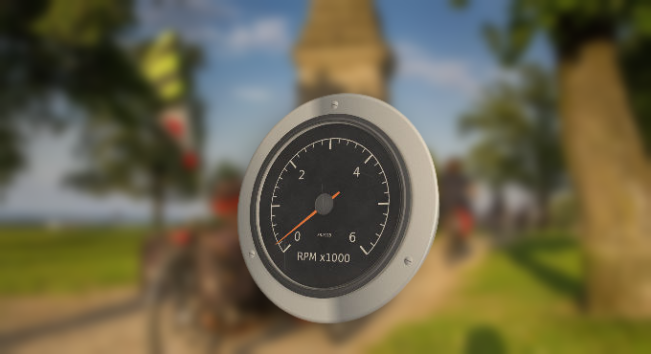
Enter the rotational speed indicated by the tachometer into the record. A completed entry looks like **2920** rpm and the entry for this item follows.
**200** rpm
